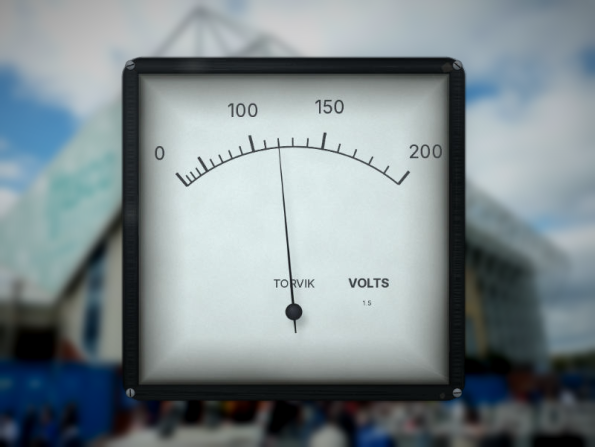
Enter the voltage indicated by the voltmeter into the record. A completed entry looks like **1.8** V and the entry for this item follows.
**120** V
